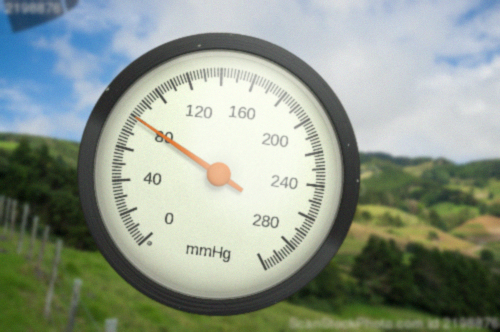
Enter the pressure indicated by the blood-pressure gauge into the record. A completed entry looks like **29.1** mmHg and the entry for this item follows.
**80** mmHg
